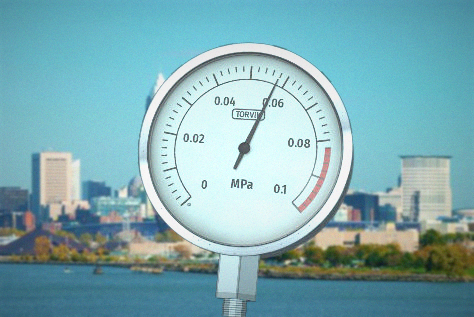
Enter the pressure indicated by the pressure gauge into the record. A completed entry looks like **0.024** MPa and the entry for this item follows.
**0.058** MPa
